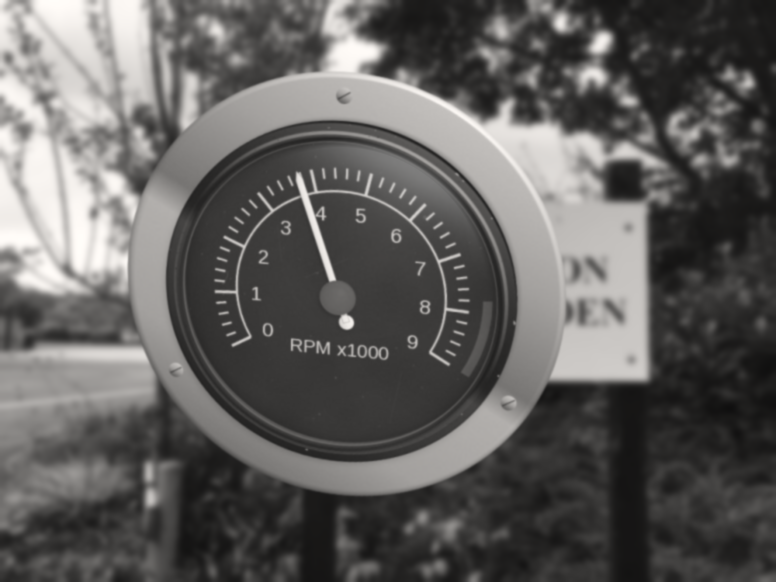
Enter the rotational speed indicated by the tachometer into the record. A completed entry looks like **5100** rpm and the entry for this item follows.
**3800** rpm
